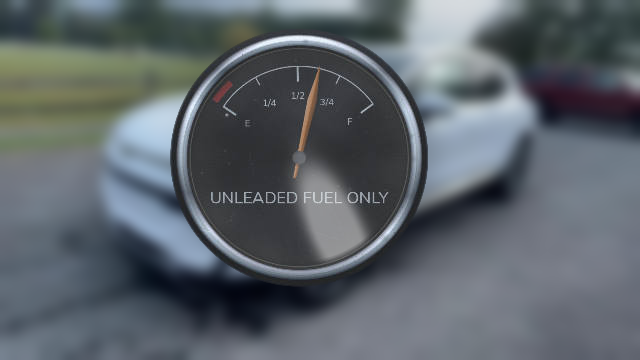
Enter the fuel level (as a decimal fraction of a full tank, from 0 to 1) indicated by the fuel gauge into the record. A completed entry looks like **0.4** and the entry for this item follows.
**0.625**
